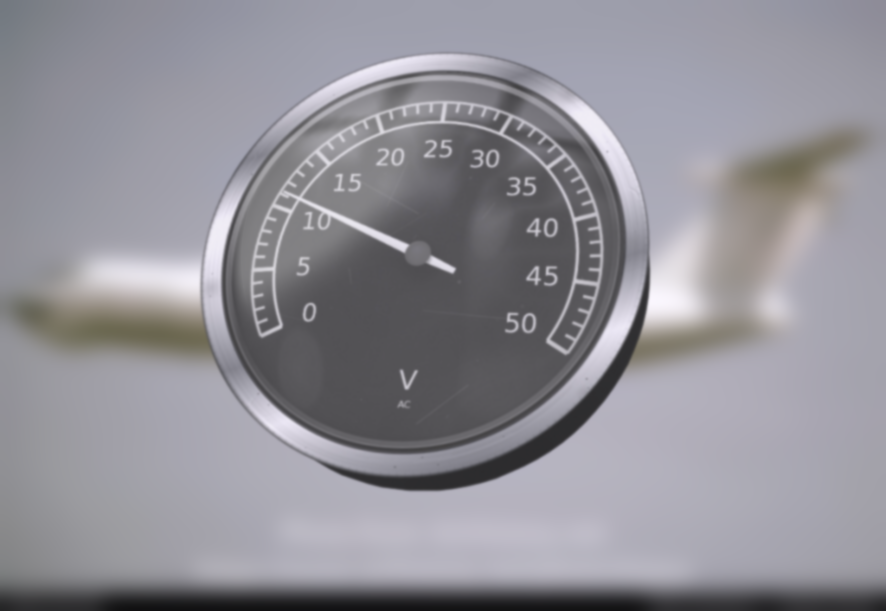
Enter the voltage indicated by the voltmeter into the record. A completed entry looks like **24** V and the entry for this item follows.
**11** V
